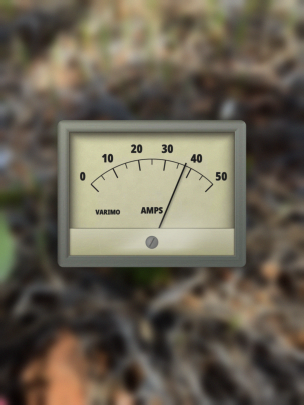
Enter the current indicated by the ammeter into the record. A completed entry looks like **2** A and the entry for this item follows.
**37.5** A
